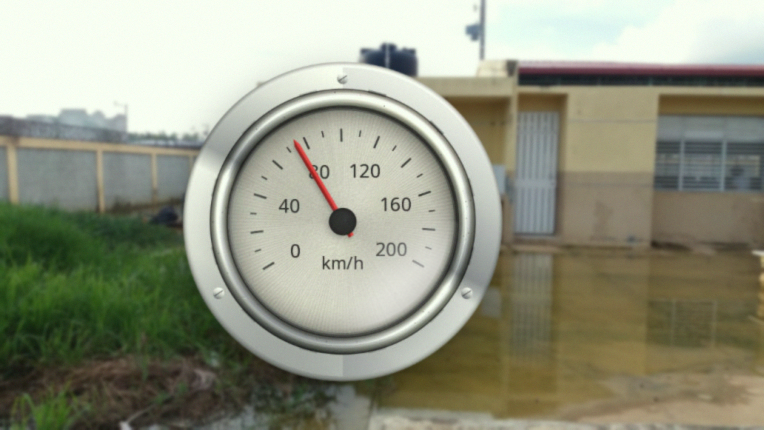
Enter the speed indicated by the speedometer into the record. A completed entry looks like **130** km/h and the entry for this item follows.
**75** km/h
